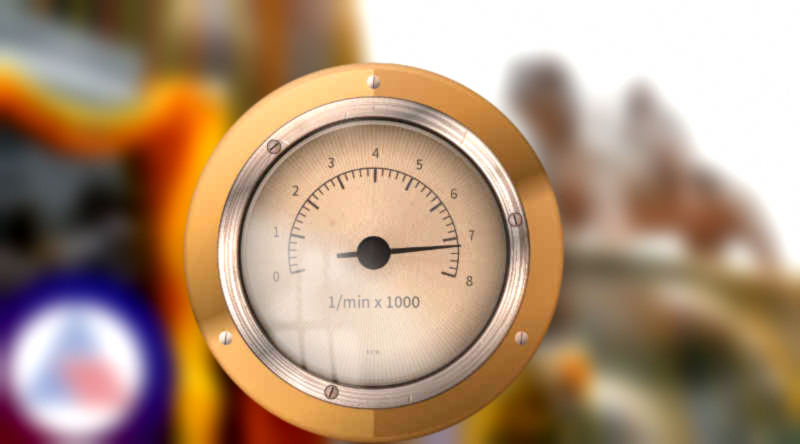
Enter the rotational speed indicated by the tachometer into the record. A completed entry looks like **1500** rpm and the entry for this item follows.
**7200** rpm
